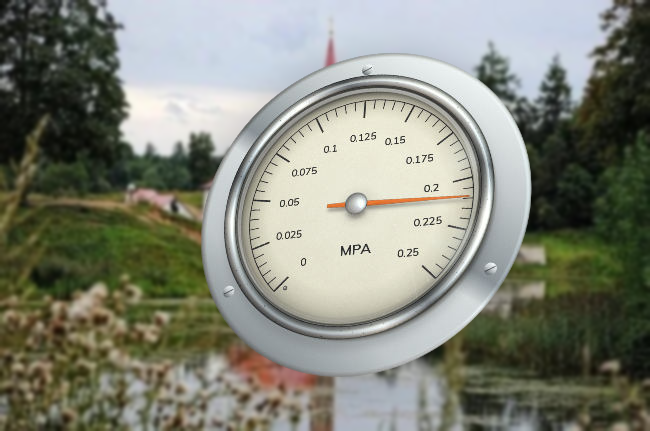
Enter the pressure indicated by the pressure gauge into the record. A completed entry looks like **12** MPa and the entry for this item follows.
**0.21** MPa
